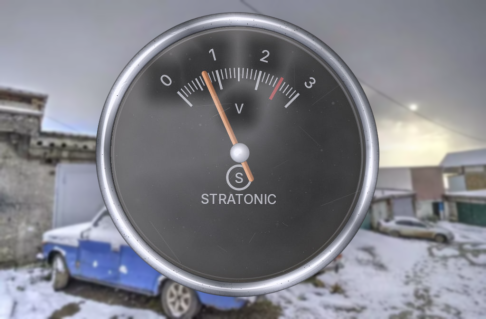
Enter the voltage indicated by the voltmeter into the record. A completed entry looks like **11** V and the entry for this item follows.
**0.7** V
